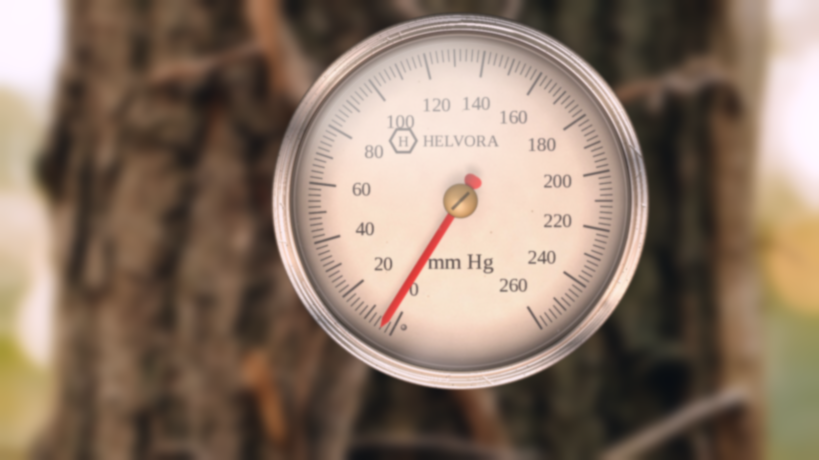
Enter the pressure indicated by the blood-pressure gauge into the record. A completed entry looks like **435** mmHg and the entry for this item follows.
**4** mmHg
